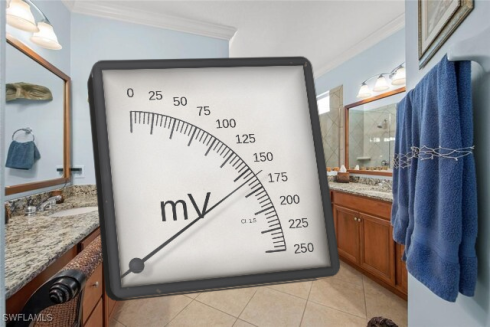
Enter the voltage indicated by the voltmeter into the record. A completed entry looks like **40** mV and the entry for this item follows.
**160** mV
